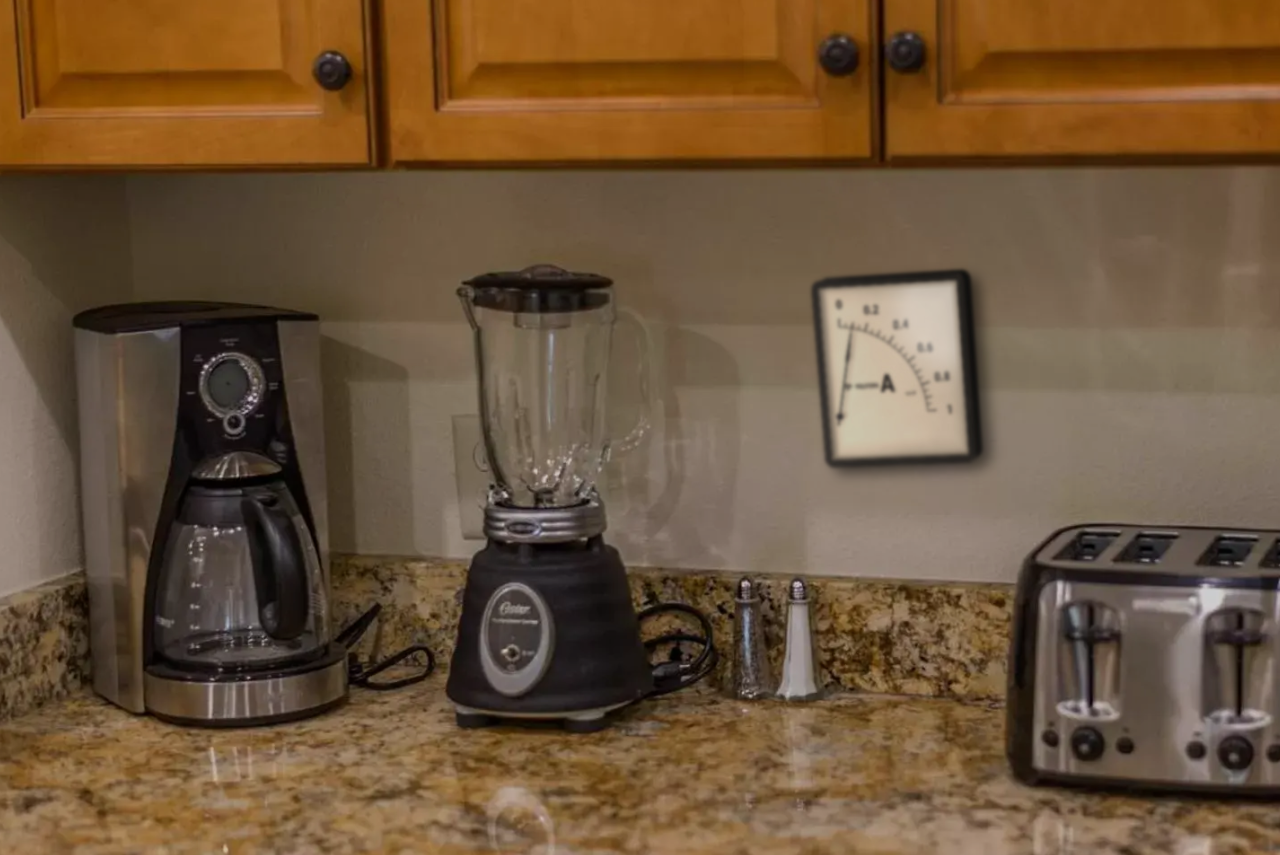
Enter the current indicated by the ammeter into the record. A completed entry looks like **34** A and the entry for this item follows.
**0.1** A
